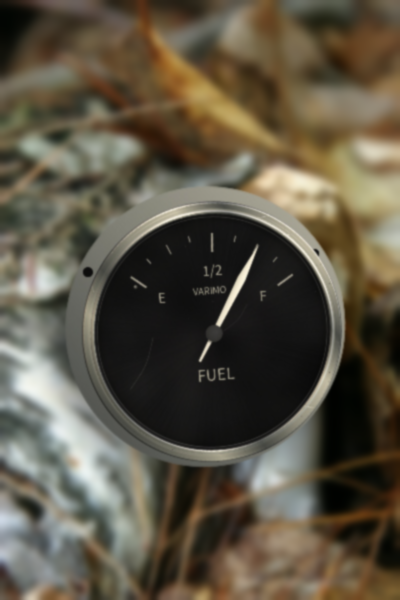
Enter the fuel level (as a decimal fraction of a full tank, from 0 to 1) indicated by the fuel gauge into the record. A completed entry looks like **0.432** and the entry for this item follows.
**0.75**
